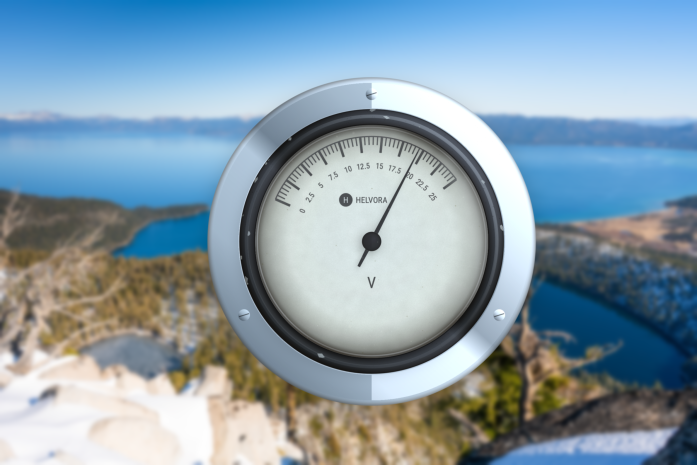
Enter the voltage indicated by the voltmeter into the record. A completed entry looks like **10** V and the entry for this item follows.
**19.5** V
